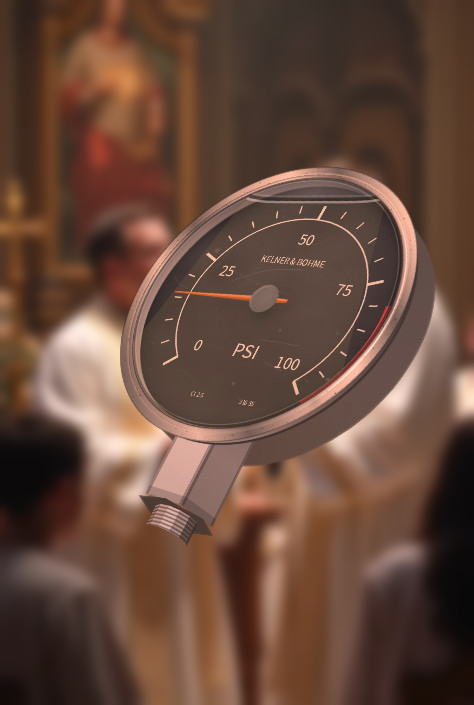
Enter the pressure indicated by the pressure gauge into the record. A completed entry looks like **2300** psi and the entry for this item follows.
**15** psi
